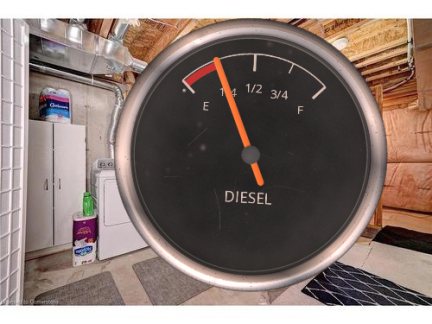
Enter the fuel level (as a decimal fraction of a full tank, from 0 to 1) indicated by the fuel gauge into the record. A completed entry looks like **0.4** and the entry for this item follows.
**0.25**
